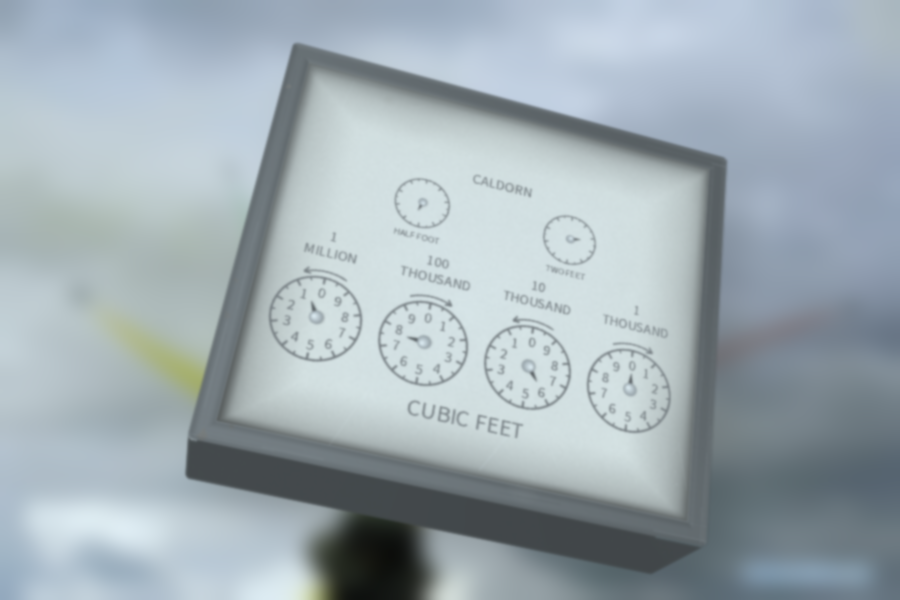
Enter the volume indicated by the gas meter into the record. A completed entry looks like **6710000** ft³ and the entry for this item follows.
**76000** ft³
